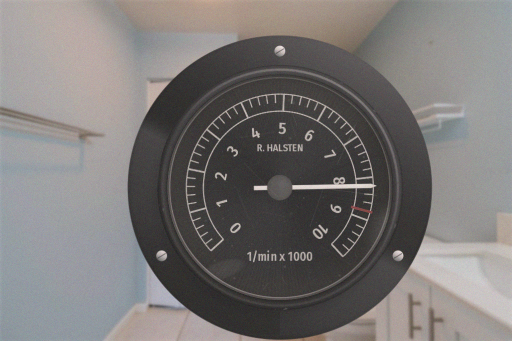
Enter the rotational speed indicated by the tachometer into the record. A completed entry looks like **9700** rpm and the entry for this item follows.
**8200** rpm
